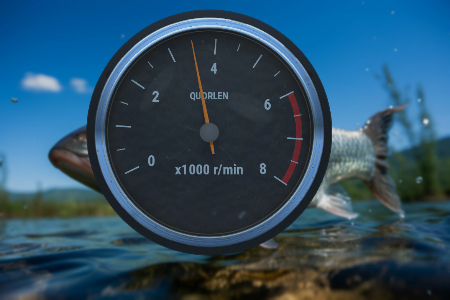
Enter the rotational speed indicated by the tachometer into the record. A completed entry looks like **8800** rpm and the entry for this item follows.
**3500** rpm
